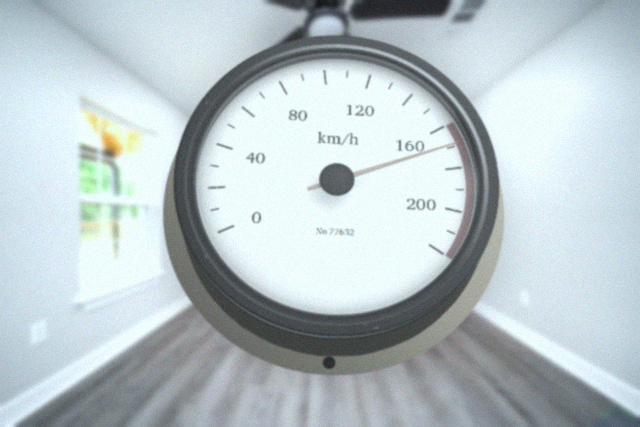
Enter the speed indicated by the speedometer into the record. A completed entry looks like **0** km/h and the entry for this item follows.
**170** km/h
